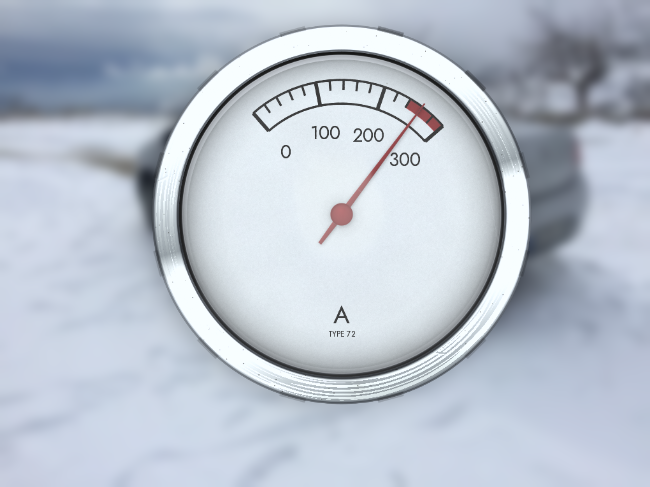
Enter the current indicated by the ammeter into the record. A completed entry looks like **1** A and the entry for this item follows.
**260** A
